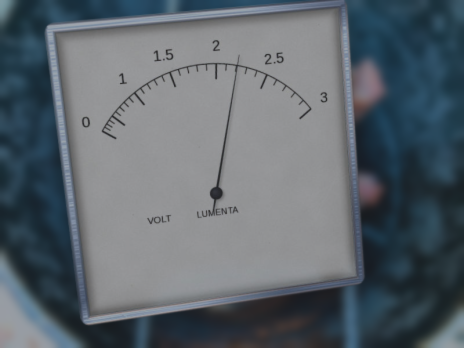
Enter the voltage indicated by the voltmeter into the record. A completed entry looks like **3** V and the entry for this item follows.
**2.2** V
